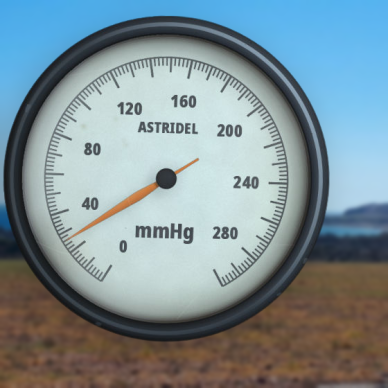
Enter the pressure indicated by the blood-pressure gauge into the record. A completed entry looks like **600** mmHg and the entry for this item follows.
**26** mmHg
